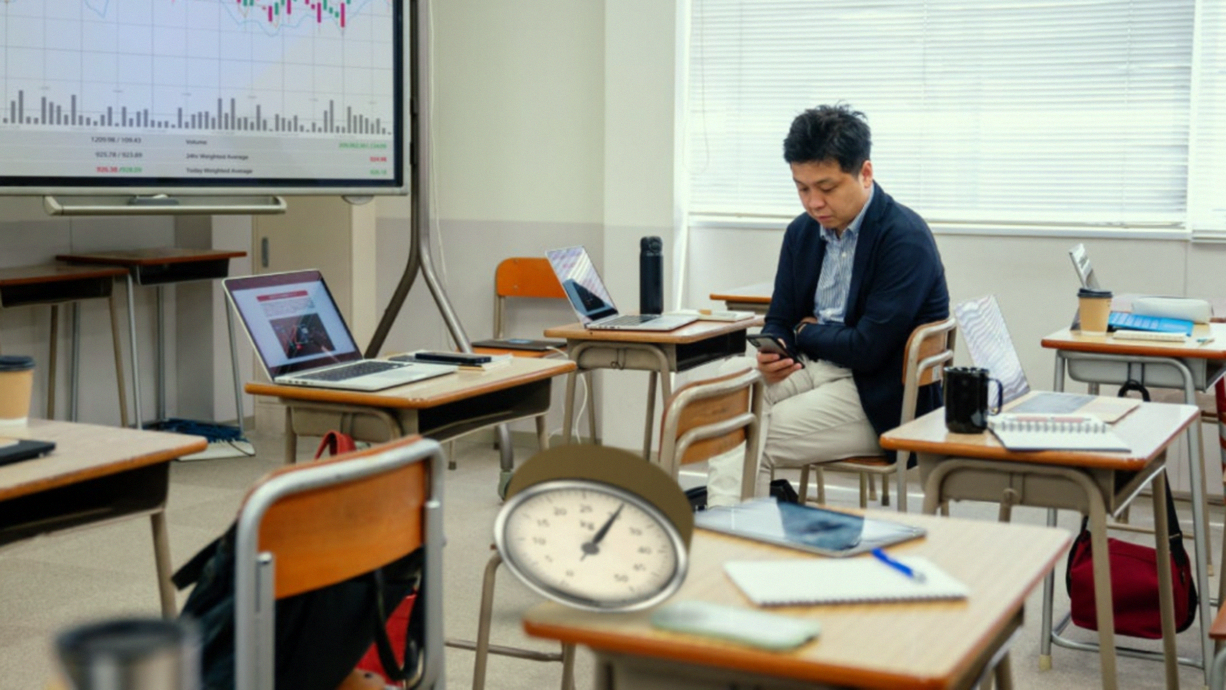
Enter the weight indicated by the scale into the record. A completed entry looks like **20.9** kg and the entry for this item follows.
**30** kg
